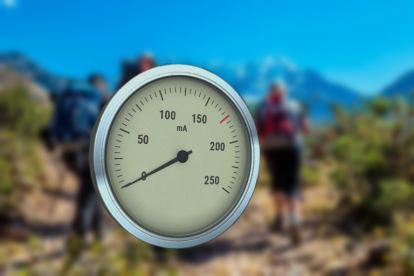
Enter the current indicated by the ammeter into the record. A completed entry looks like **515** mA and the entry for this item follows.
**0** mA
